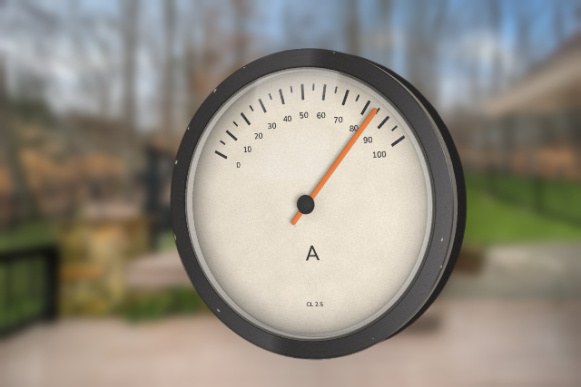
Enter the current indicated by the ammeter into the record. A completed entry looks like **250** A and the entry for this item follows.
**85** A
